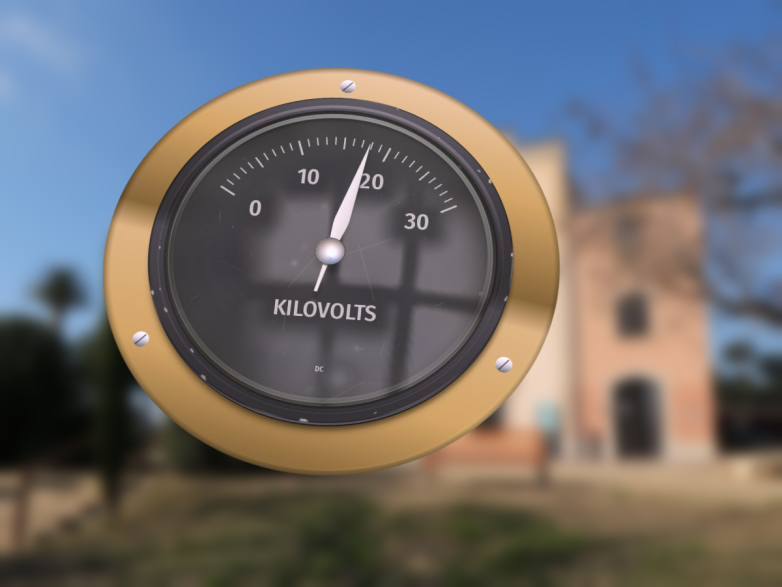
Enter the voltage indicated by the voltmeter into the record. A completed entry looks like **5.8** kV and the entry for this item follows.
**18** kV
